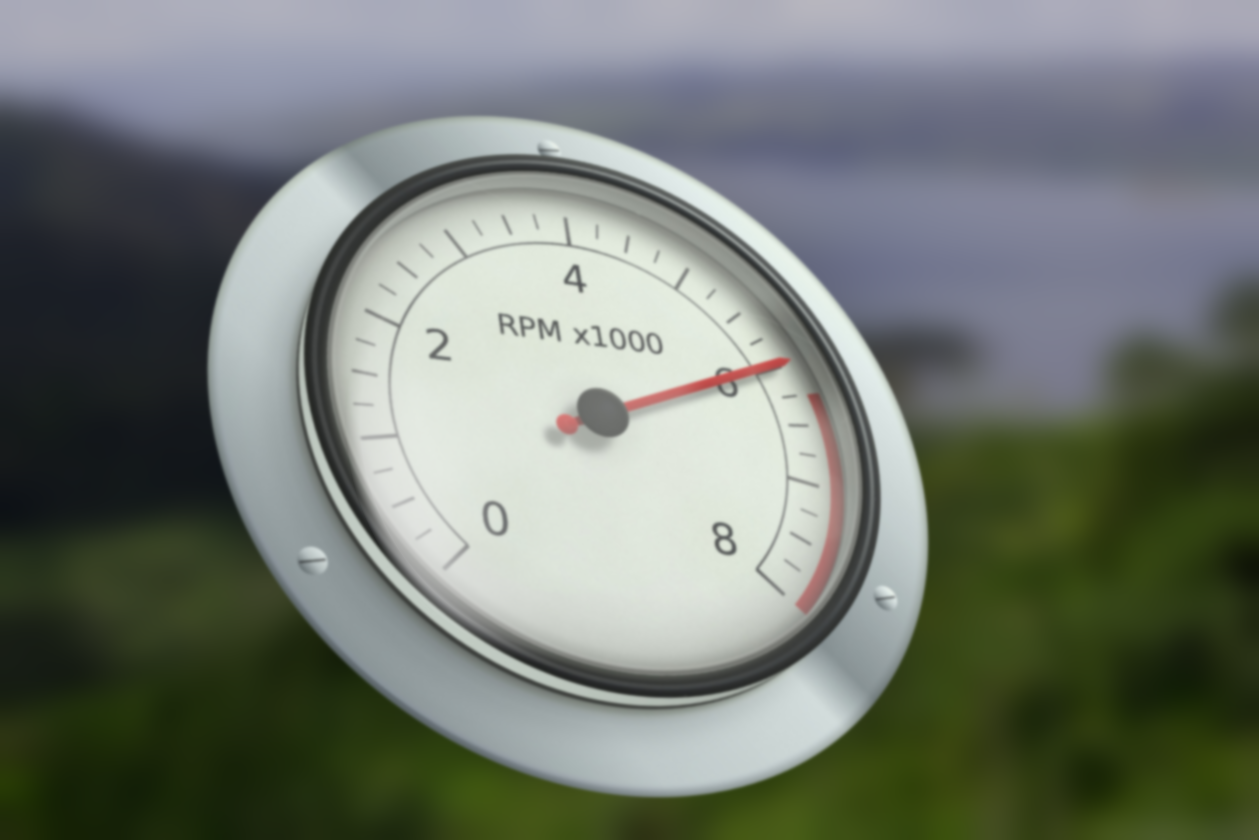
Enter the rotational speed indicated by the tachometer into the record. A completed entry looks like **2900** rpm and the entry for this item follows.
**6000** rpm
